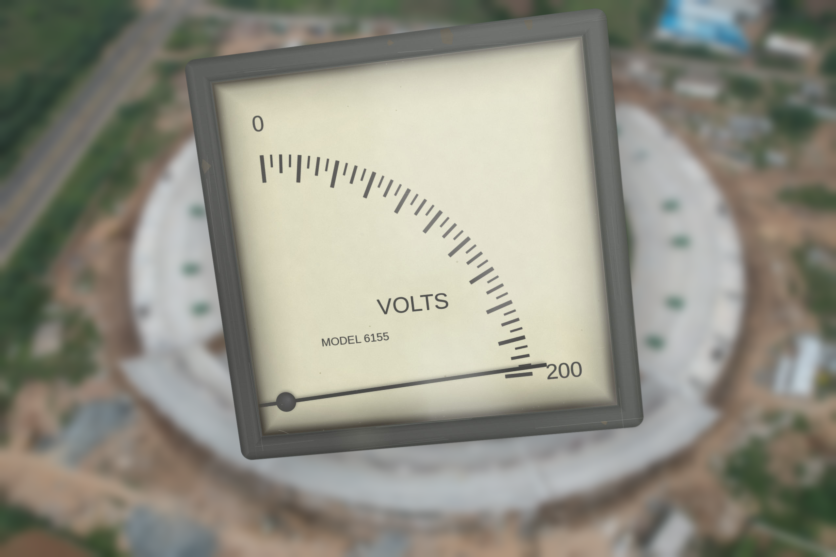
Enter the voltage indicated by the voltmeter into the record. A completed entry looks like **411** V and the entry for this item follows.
**195** V
